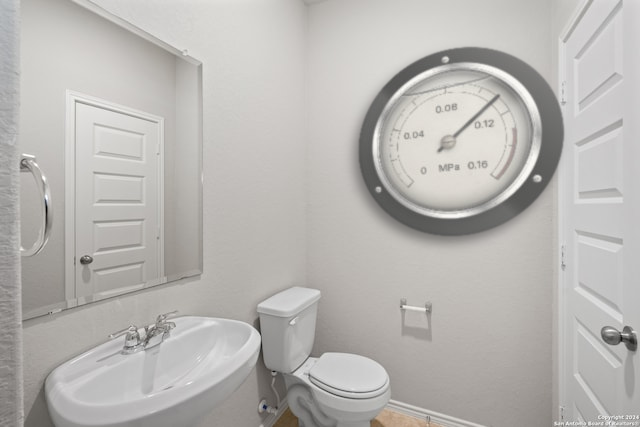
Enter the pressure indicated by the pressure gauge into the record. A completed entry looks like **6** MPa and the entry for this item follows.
**0.11** MPa
